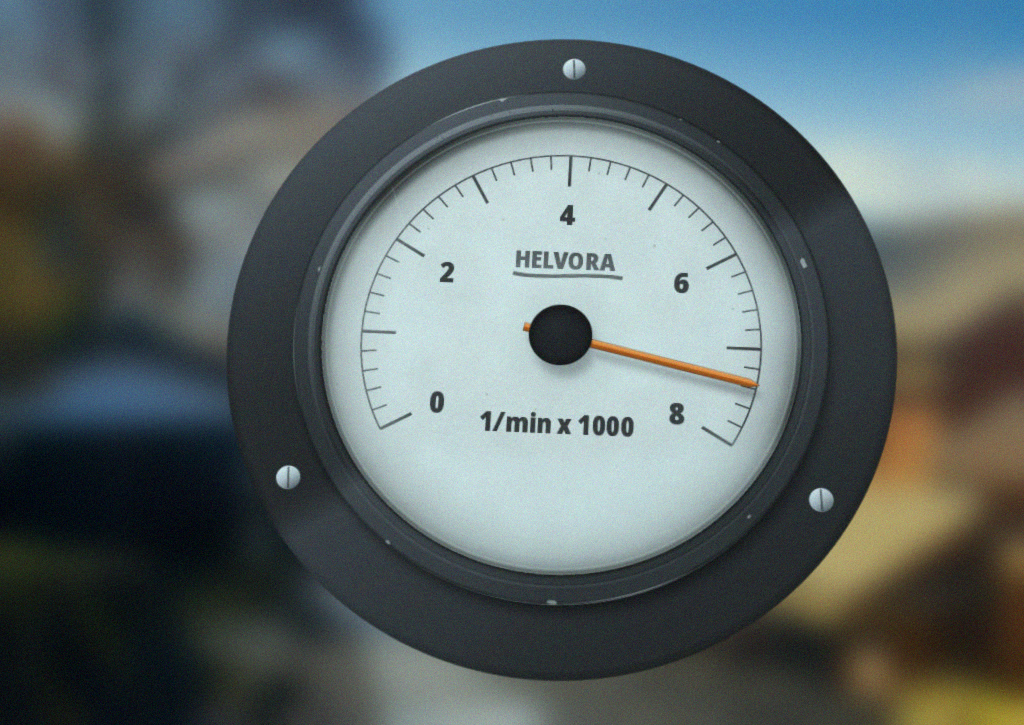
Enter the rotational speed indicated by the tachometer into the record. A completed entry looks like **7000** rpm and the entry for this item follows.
**7400** rpm
